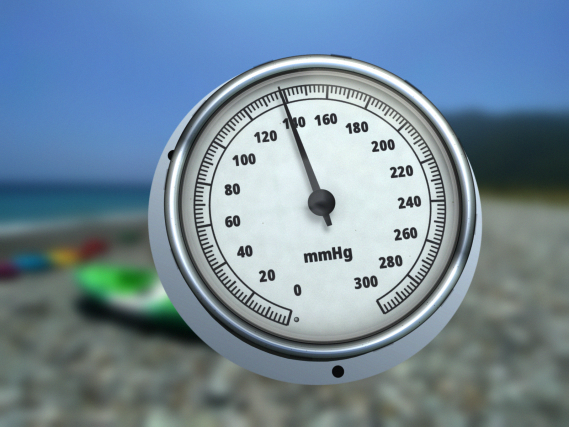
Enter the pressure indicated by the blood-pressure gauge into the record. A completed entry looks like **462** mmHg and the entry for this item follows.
**138** mmHg
